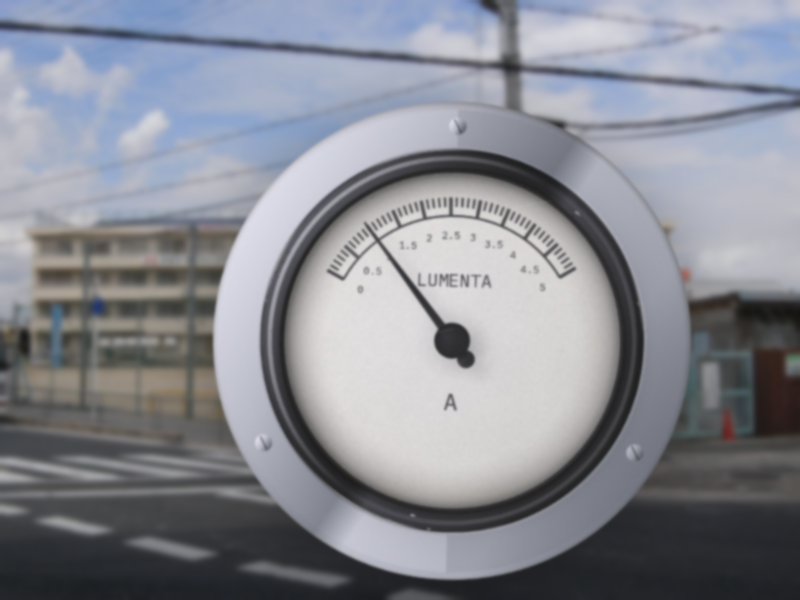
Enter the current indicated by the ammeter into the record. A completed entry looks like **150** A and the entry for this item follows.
**1** A
